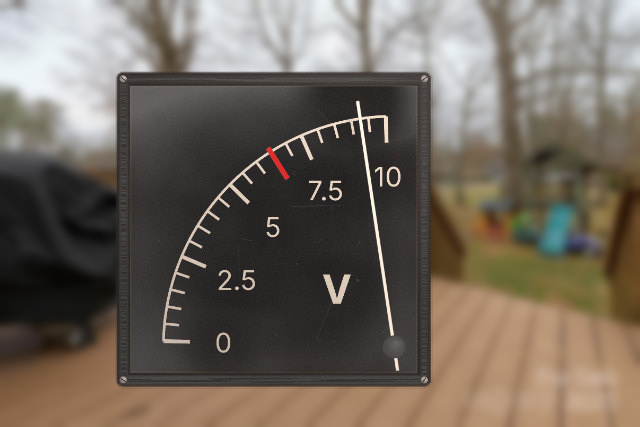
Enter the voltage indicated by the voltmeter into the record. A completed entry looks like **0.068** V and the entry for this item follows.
**9.25** V
